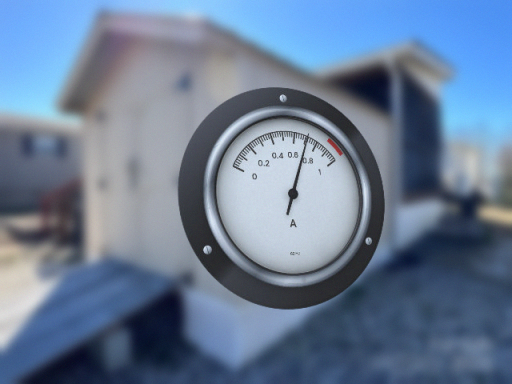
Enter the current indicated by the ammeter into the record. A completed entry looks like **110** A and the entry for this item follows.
**0.7** A
